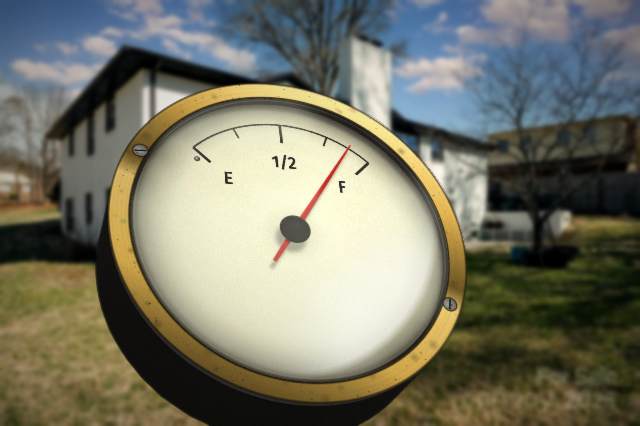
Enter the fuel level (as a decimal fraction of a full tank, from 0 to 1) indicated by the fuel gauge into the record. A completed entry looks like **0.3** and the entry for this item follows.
**0.875**
